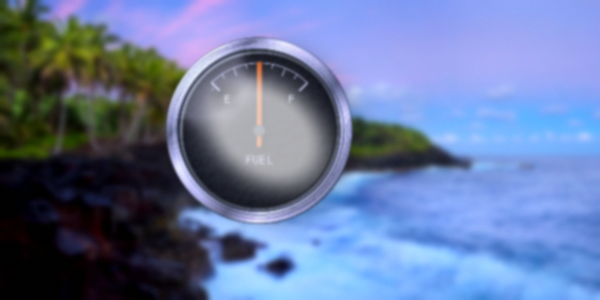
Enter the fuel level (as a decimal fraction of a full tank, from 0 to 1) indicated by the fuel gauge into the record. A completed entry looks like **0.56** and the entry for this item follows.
**0.5**
